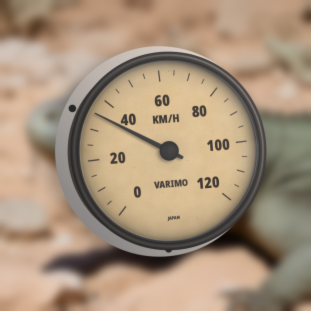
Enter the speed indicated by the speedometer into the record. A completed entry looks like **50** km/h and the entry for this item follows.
**35** km/h
